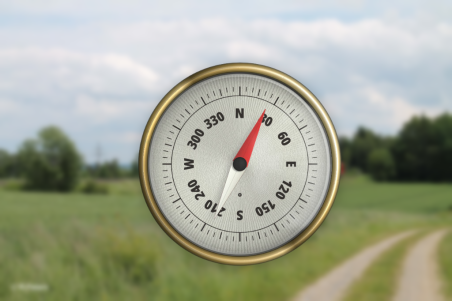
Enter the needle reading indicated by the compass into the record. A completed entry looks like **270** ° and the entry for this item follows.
**25** °
